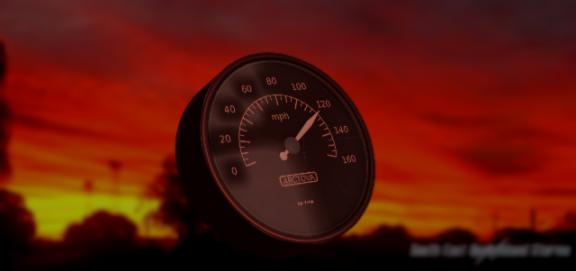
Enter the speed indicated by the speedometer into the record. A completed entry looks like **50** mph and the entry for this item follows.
**120** mph
